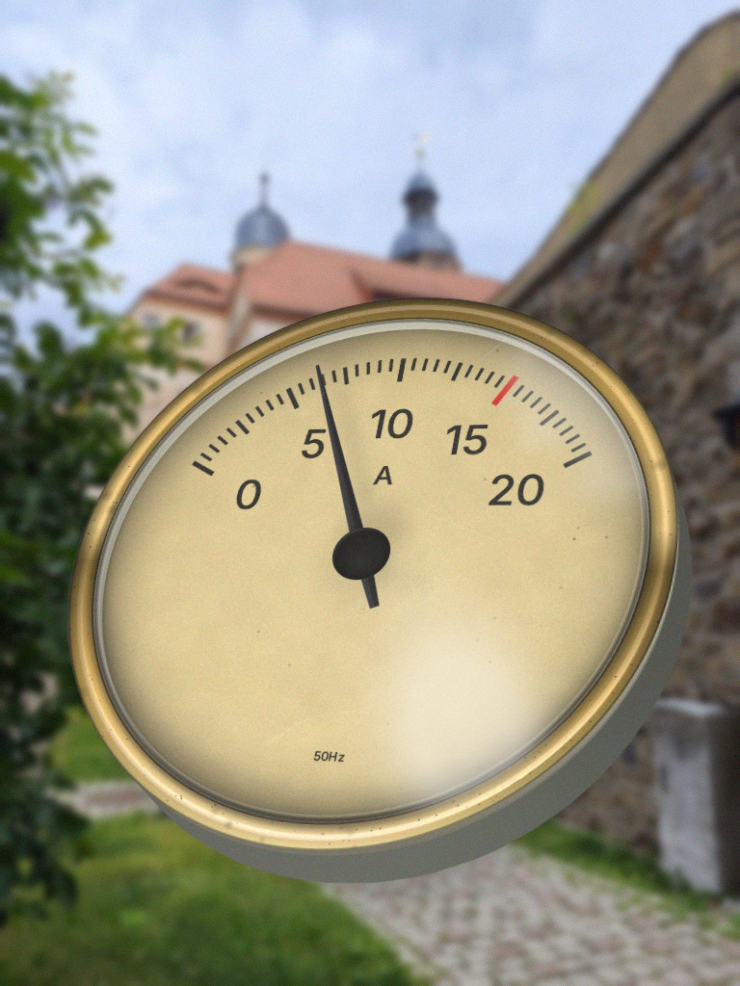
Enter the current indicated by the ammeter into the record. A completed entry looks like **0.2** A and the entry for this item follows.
**6.5** A
